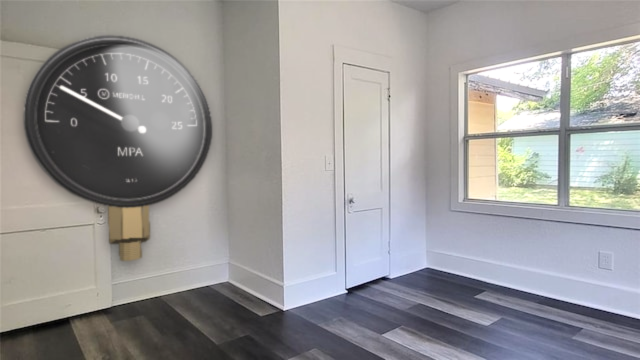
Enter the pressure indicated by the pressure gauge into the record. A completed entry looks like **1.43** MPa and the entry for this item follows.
**4** MPa
